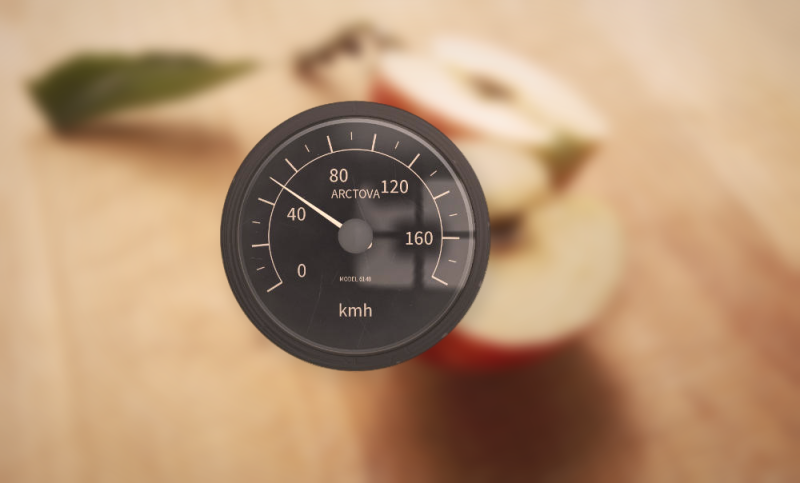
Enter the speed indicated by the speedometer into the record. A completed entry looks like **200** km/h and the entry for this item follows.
**50** km/h
